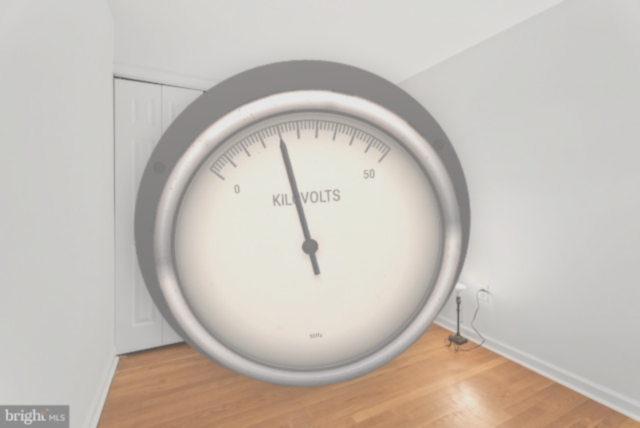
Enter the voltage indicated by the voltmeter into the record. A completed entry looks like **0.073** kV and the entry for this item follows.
**20** kV
